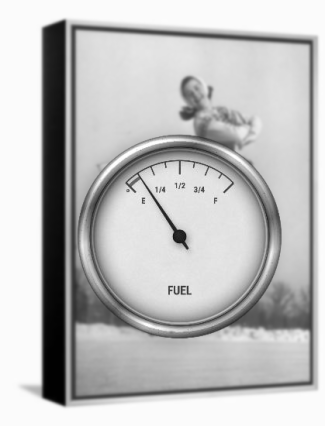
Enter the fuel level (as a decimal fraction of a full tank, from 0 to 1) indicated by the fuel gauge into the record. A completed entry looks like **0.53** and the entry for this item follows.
**0.125**
